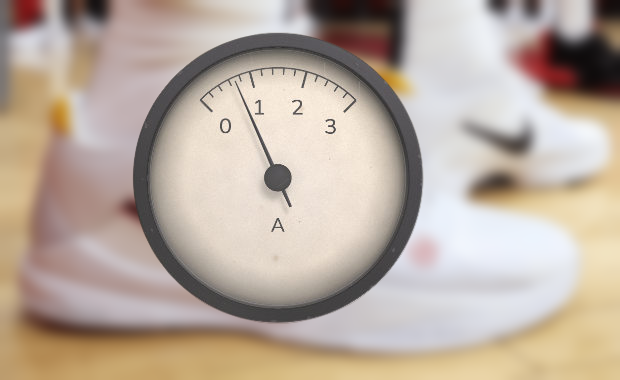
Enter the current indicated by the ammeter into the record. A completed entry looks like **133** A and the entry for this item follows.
**0.7** A
